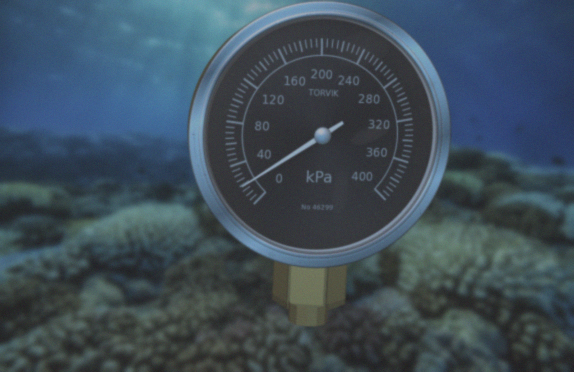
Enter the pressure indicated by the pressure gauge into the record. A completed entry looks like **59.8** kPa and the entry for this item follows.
**20** kPa
